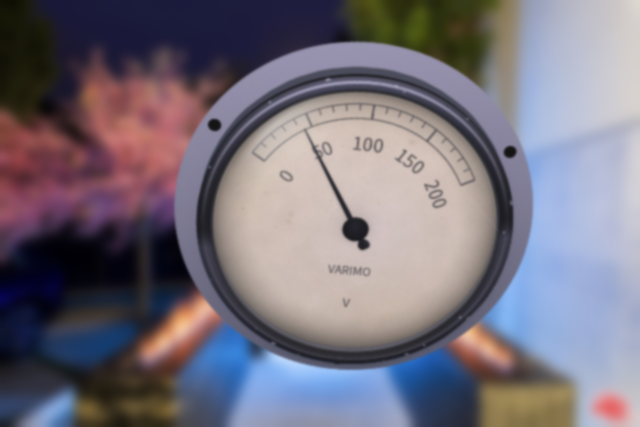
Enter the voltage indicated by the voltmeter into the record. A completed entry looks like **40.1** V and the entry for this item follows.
**45** V
